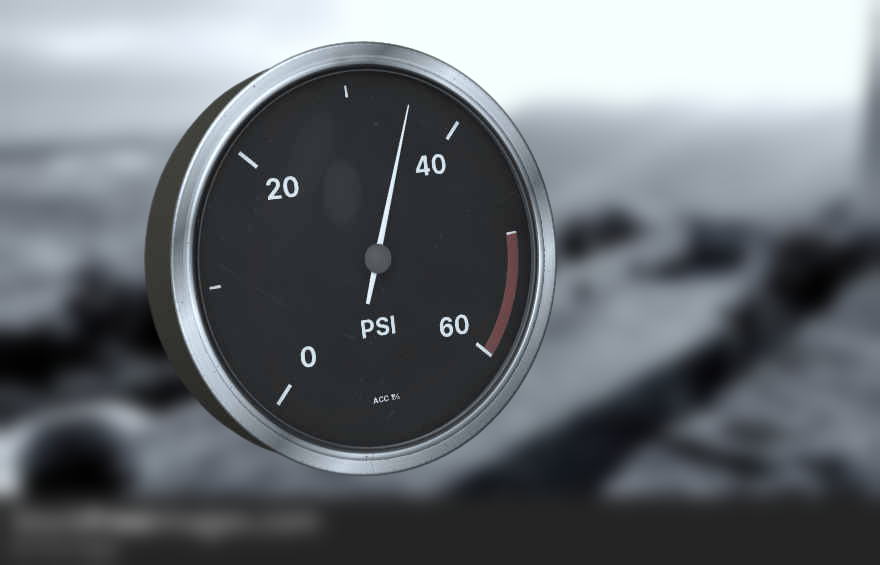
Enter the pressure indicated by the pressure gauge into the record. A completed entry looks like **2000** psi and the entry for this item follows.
**35** psi
